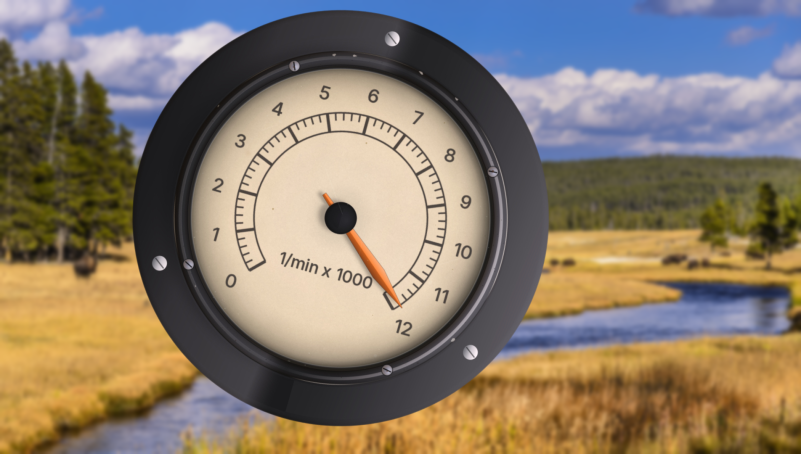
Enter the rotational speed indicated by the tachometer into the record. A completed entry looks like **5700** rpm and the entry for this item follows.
**11800** rpm
